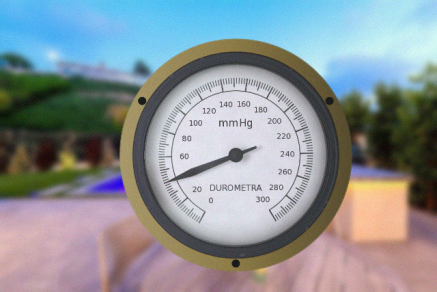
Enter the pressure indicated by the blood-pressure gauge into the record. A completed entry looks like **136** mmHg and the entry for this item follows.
**40** mmHg
